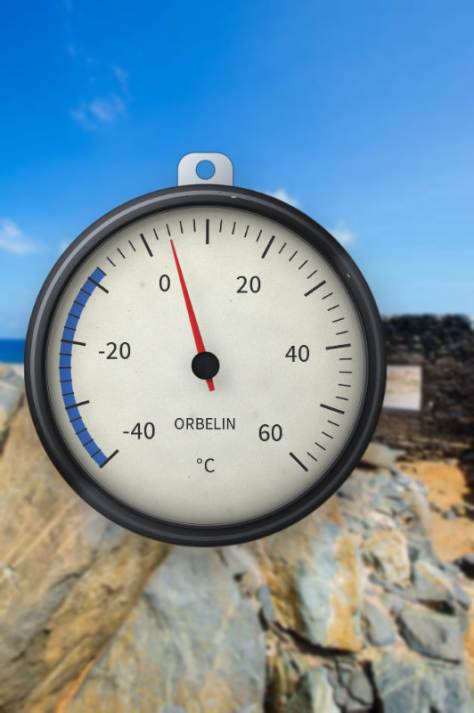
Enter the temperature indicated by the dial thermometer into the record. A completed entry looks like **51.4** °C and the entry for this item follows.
**4** °C
